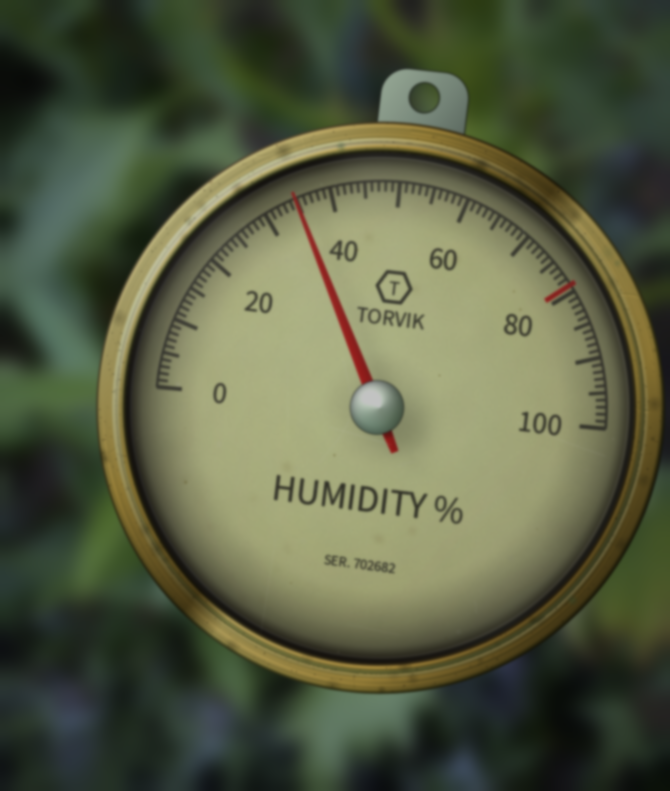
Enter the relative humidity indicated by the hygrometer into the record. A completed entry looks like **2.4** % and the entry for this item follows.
**35** %
